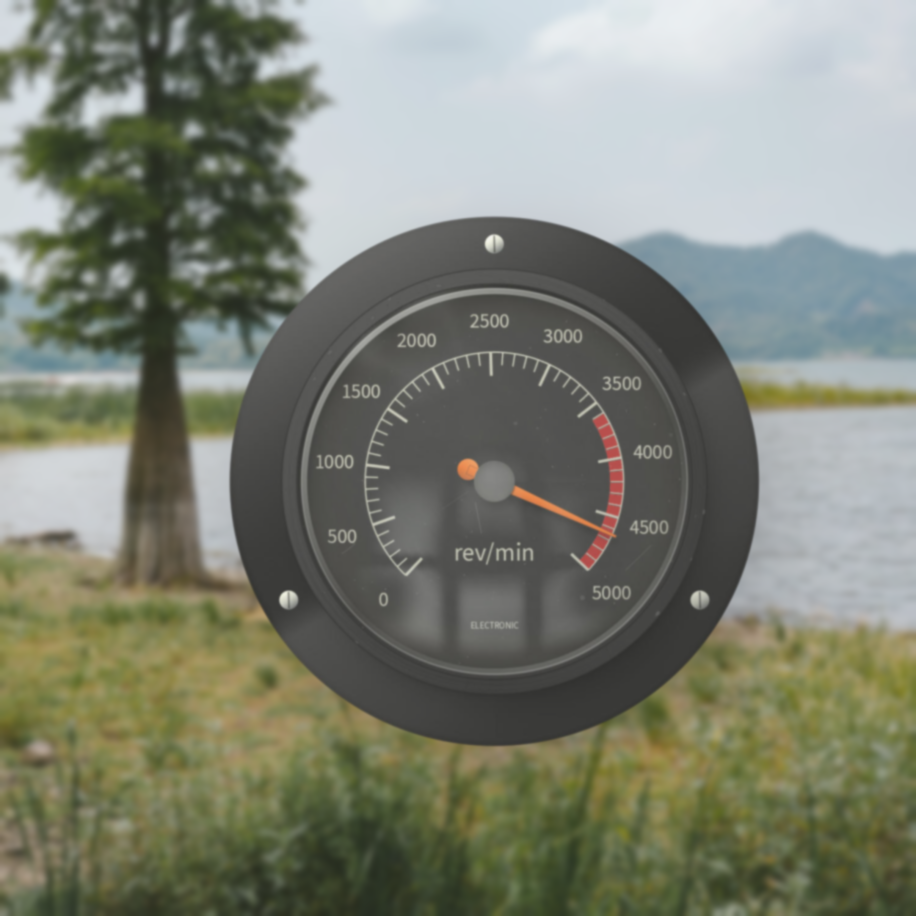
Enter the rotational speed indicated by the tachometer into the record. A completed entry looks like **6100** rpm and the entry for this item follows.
**4650** rpm
